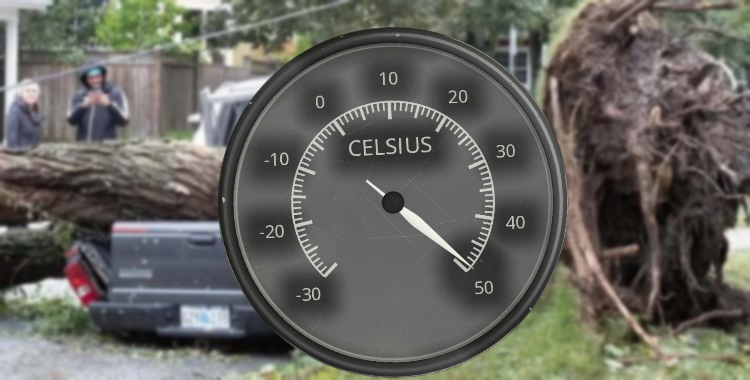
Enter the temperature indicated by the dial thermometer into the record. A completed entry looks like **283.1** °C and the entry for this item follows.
**49** °C
